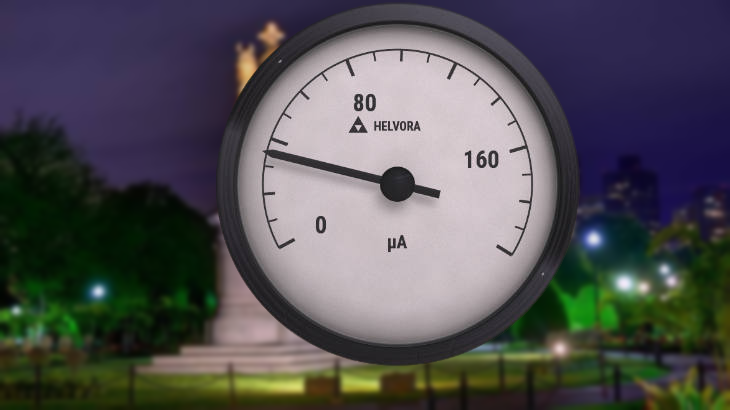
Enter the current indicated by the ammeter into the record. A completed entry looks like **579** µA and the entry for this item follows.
**35** µA
